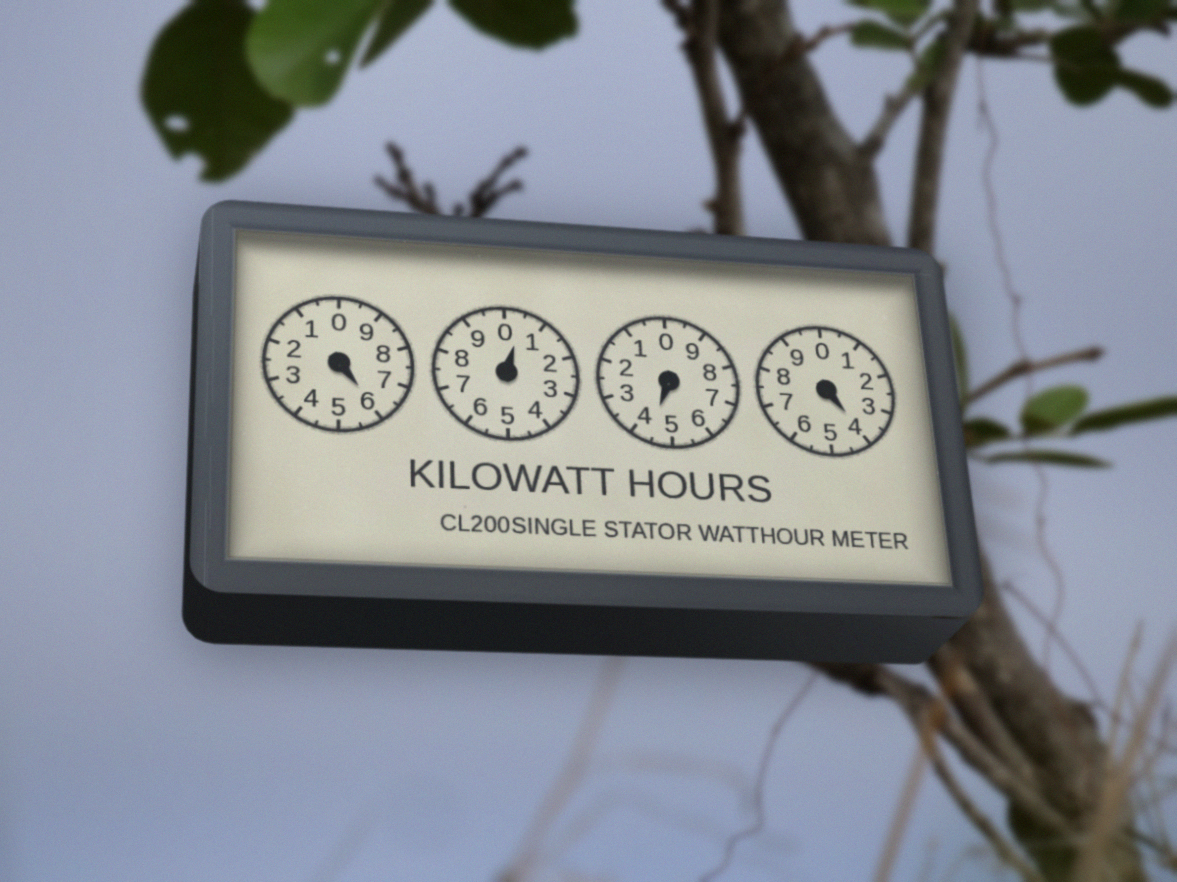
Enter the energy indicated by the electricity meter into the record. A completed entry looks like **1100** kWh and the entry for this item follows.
**6044** kWh
